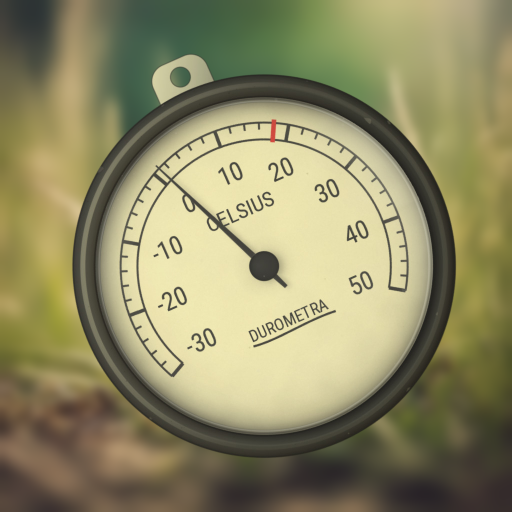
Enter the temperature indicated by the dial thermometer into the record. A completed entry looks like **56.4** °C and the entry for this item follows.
**1** °C
